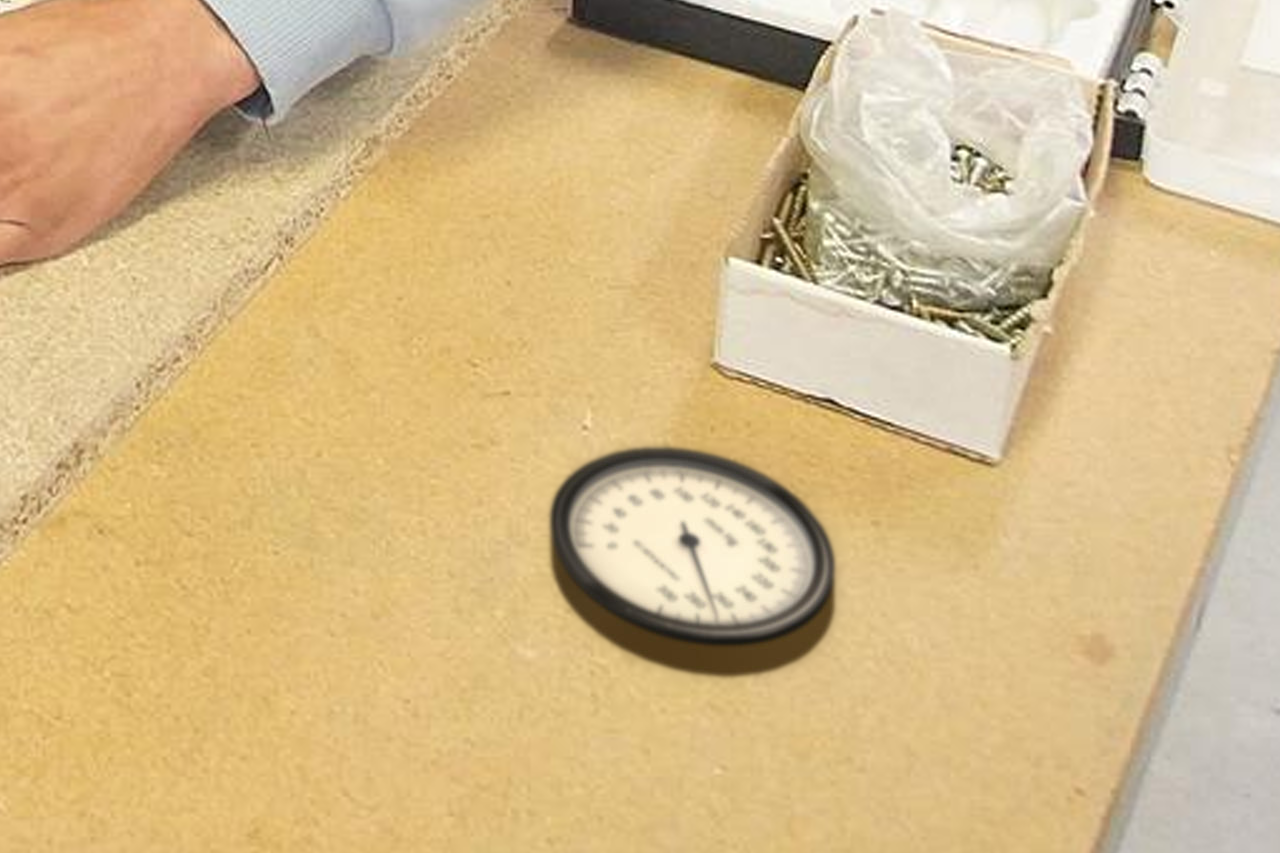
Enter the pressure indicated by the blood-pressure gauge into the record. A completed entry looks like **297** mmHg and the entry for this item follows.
**270** mmHg
